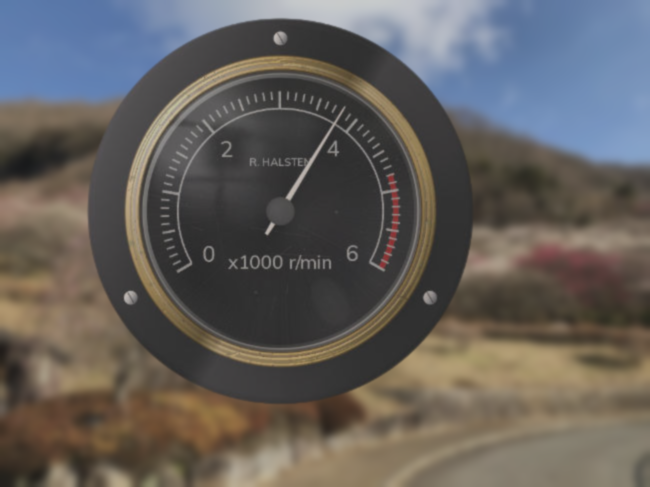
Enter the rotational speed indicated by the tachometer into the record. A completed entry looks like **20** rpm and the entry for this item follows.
**3800** rpm
